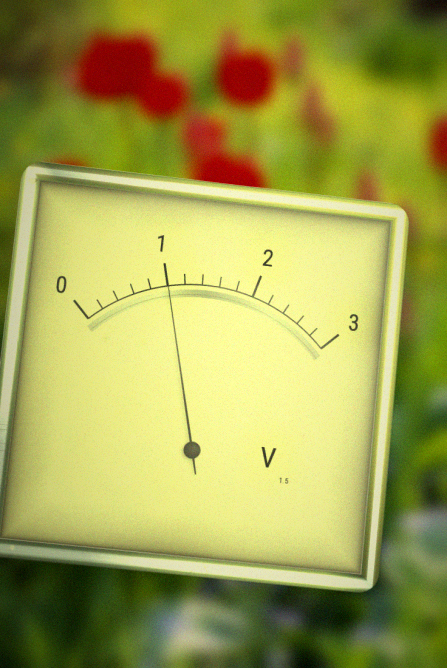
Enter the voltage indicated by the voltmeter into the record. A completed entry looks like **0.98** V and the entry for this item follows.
**1** V
